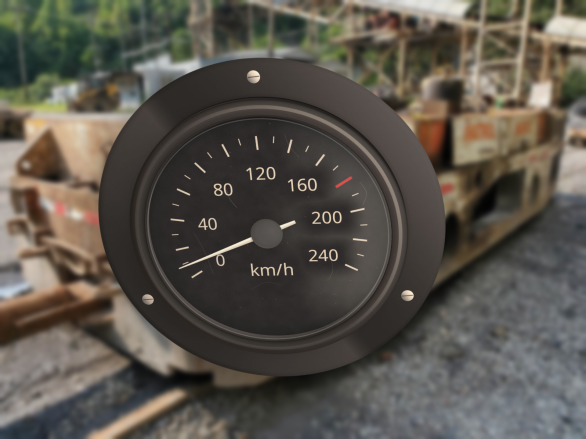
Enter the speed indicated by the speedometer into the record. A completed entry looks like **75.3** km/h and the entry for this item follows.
**10** km/h
